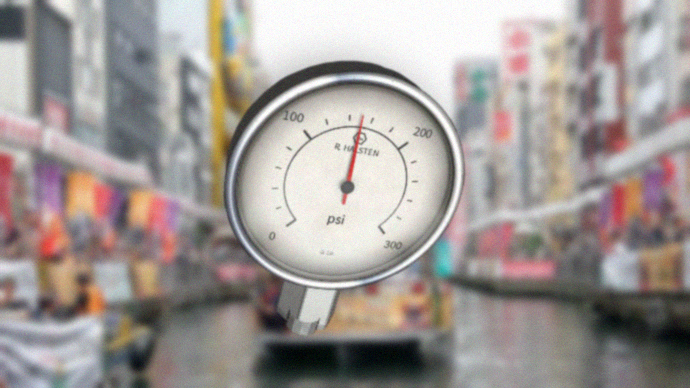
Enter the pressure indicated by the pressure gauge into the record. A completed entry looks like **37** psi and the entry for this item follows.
**150** psi
